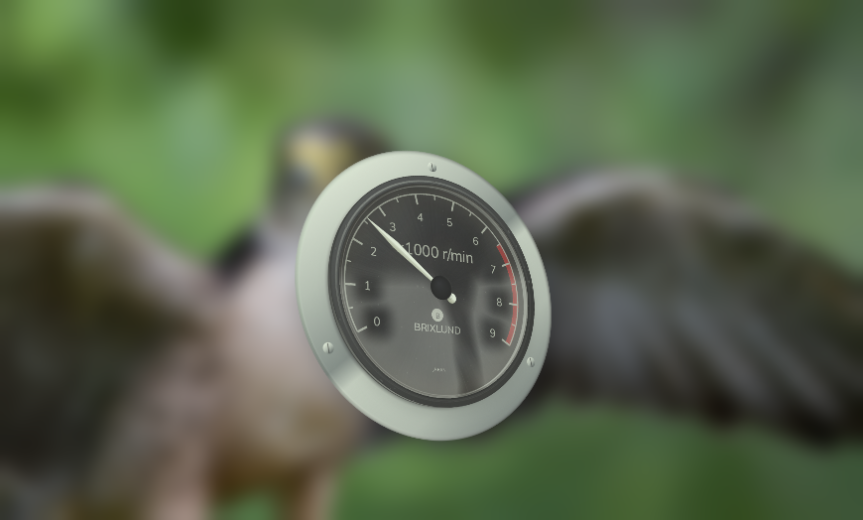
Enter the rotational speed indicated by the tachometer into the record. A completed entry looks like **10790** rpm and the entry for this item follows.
**2500** rpm
